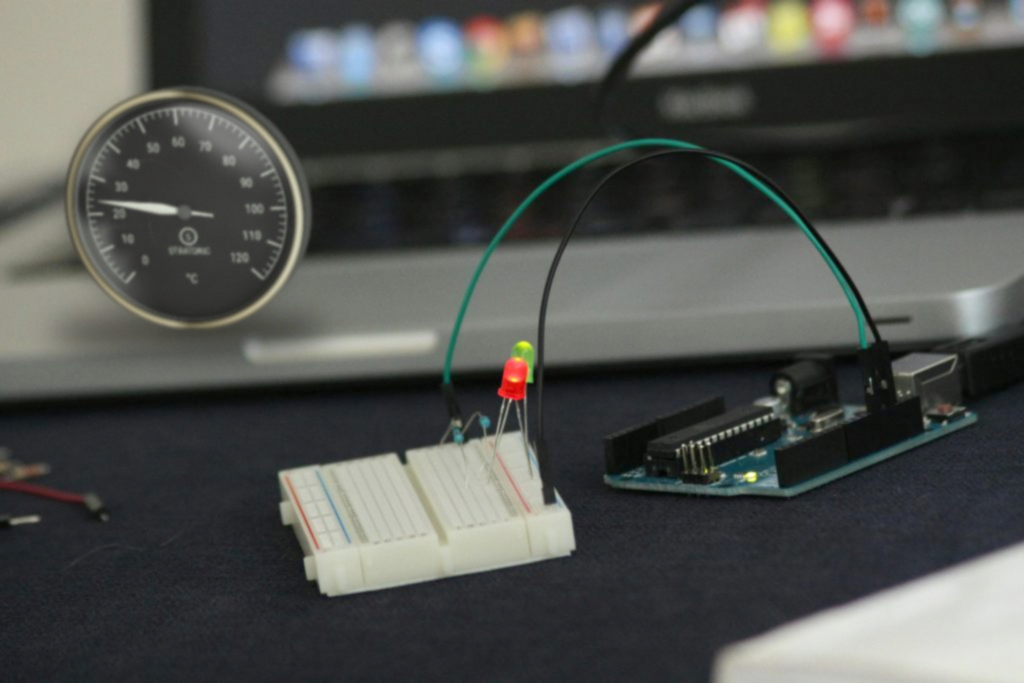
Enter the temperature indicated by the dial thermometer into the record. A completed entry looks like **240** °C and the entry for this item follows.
**24** °C
